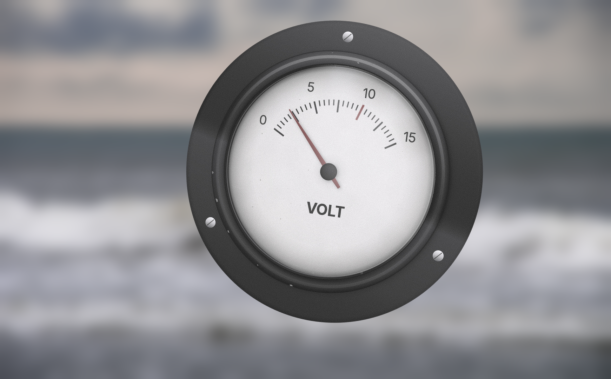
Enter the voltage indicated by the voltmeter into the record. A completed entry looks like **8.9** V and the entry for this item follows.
**2.5** V
